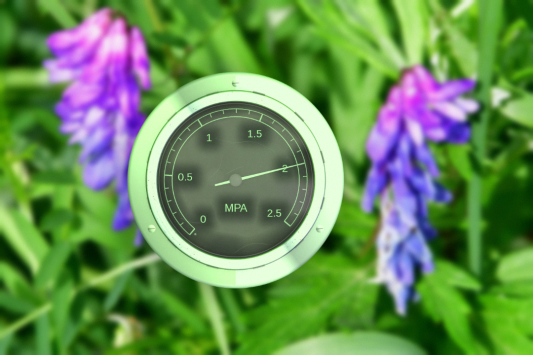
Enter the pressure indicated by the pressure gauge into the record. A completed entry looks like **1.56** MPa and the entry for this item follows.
**2** MPa
